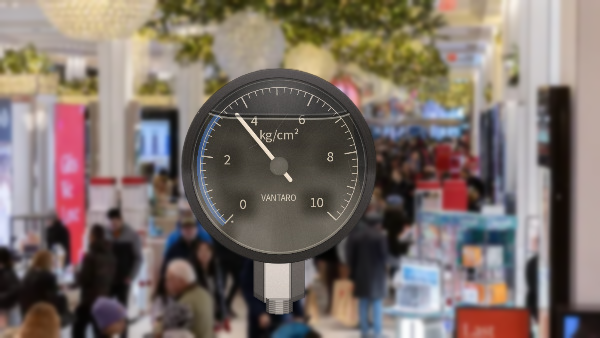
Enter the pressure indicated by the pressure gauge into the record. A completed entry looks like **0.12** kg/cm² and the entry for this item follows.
**3.6** kg/cm²
